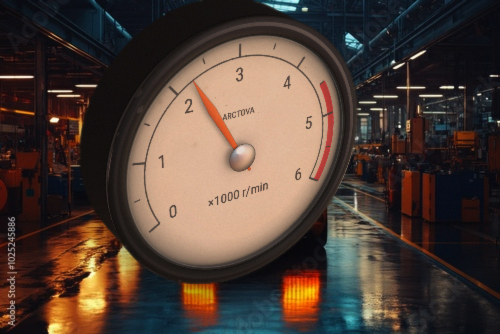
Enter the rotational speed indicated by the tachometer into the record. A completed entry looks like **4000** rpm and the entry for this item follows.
**2250** rpm
